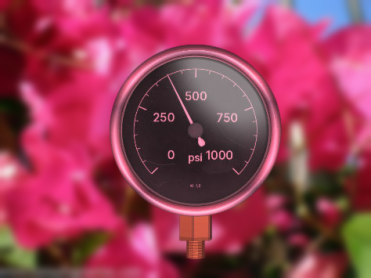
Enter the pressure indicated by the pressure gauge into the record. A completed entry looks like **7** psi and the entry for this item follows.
**400** psi
